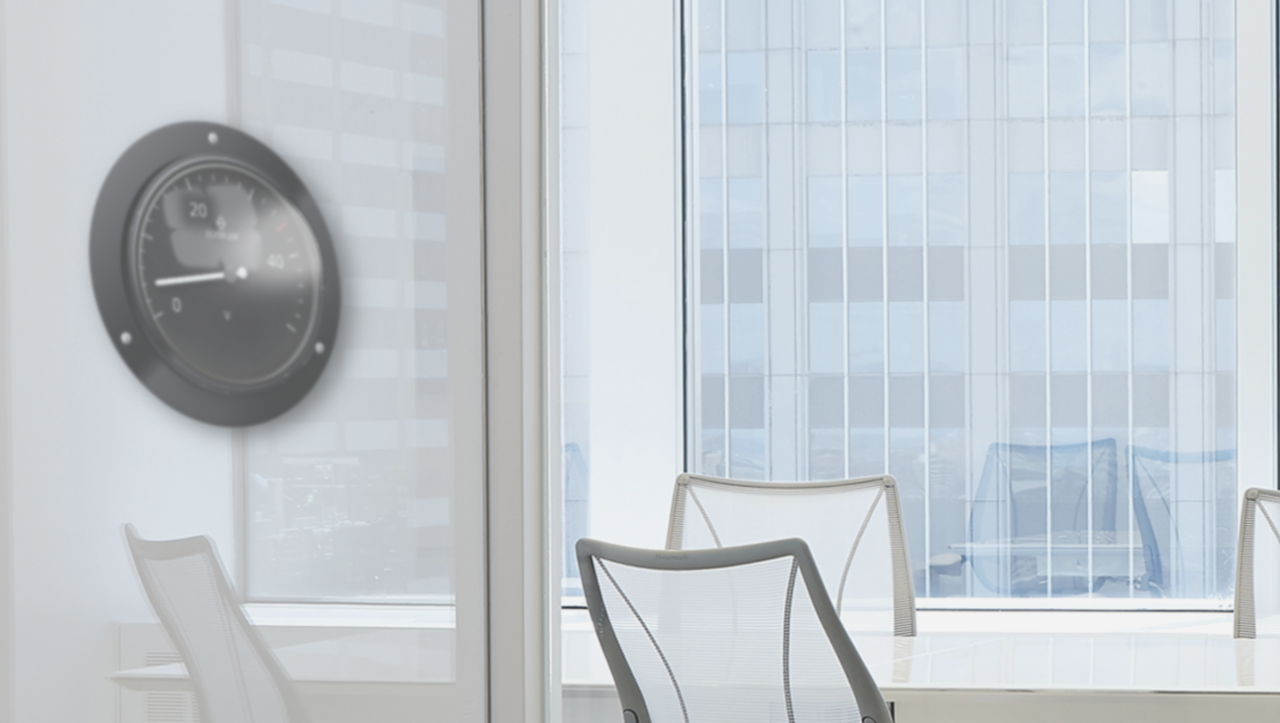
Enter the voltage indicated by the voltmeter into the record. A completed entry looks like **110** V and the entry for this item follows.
**4** V
